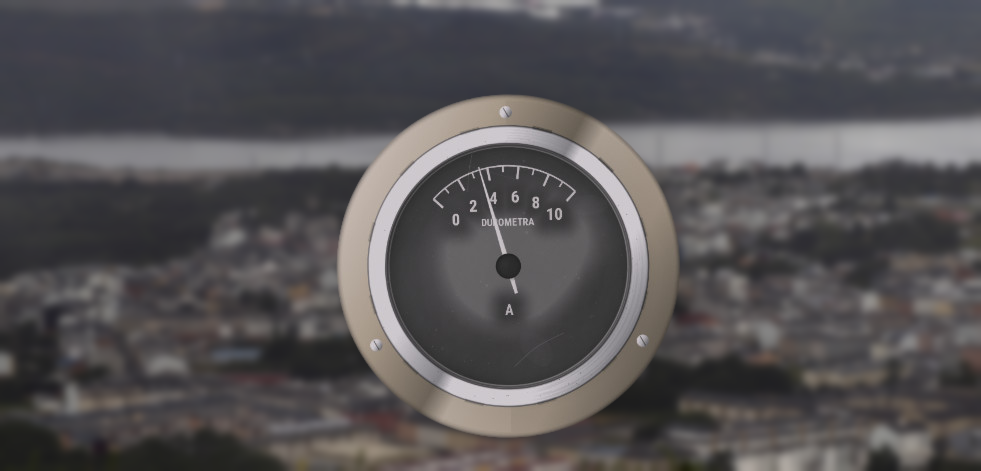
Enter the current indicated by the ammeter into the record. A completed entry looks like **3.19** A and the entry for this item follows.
**3.5** A
